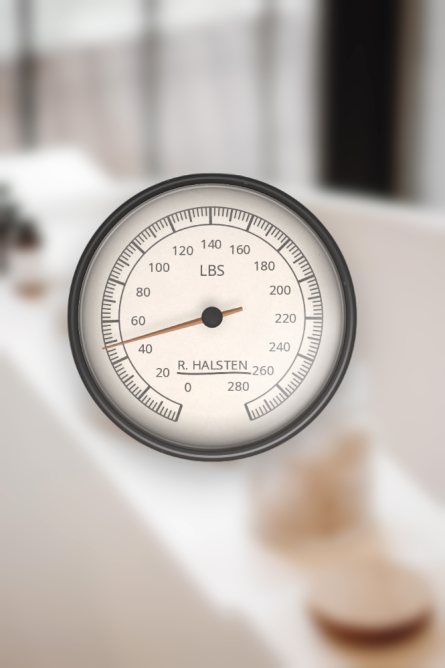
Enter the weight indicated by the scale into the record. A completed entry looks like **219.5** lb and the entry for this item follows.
**48** lb
